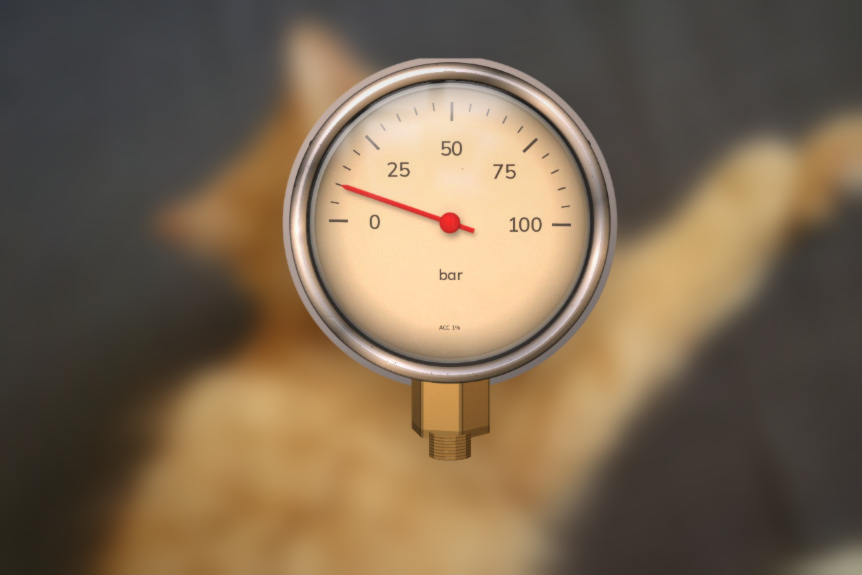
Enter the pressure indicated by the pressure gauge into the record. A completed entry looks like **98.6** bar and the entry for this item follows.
**10** bar
